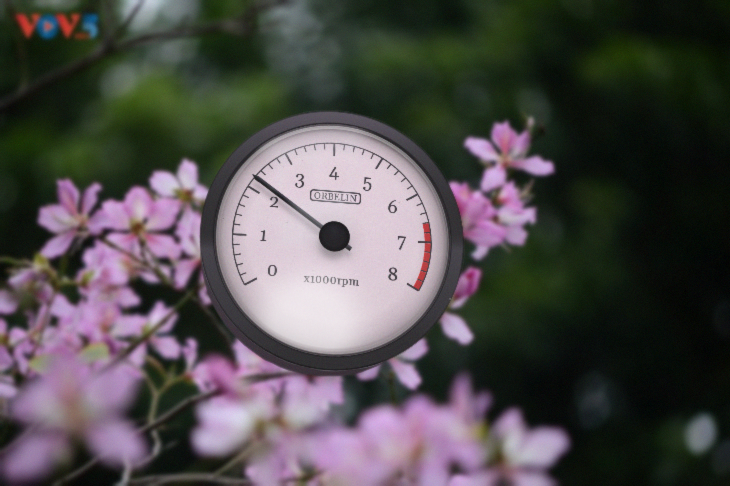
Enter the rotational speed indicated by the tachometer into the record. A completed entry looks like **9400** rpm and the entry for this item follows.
**2200** rpm
